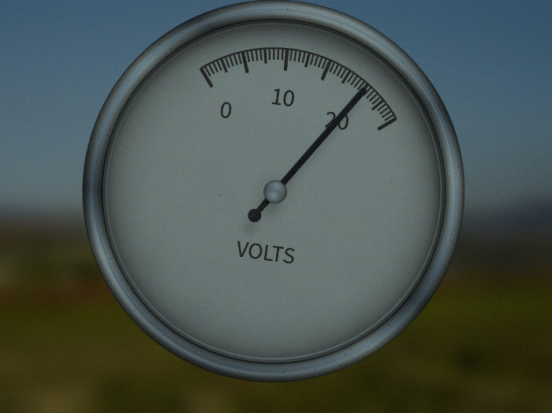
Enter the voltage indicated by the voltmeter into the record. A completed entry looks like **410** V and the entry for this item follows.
**20** V
